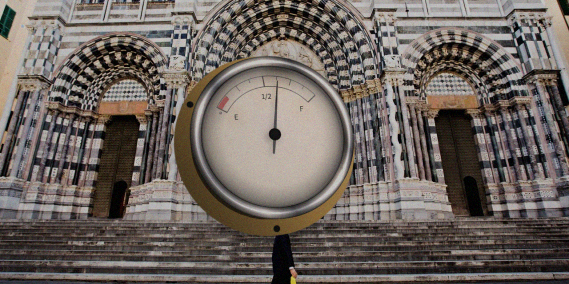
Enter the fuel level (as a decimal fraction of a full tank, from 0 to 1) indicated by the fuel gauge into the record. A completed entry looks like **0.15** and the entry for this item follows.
**0.625**
